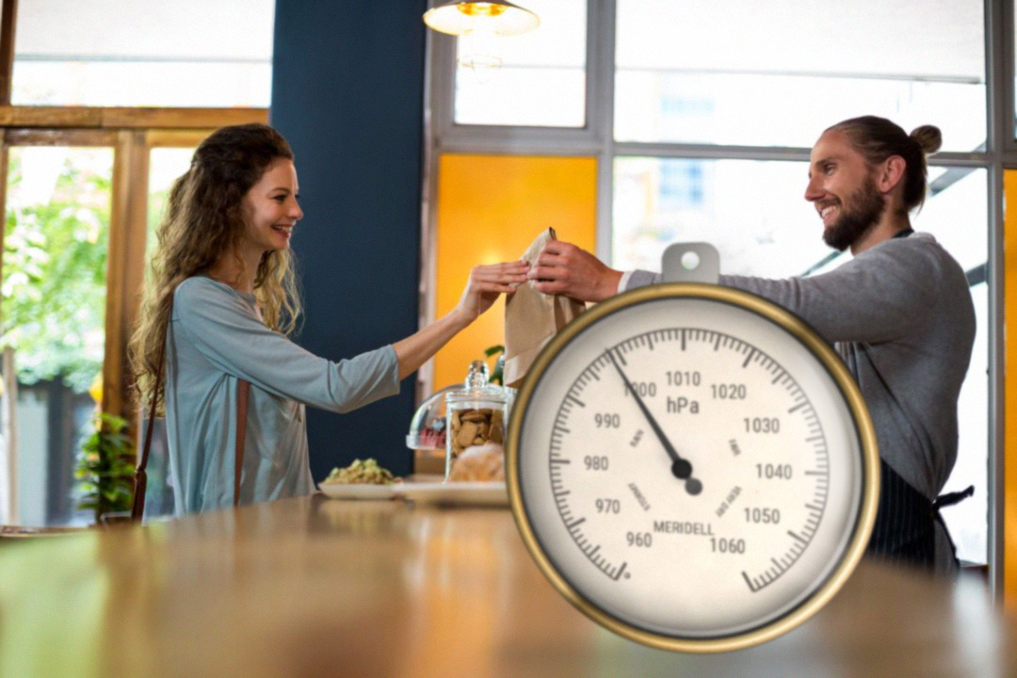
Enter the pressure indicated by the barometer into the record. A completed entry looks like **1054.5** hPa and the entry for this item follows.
**999** hPa
